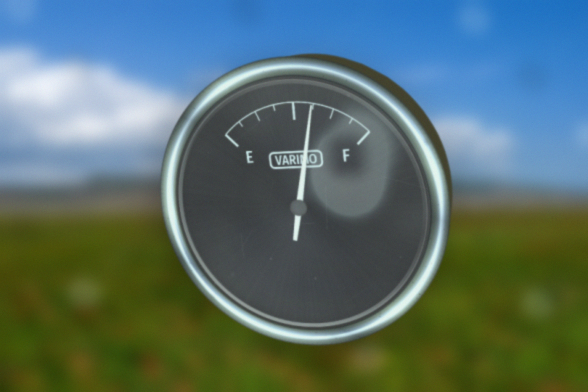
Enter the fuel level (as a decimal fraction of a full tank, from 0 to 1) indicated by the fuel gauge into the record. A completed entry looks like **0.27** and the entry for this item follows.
**0.625**
